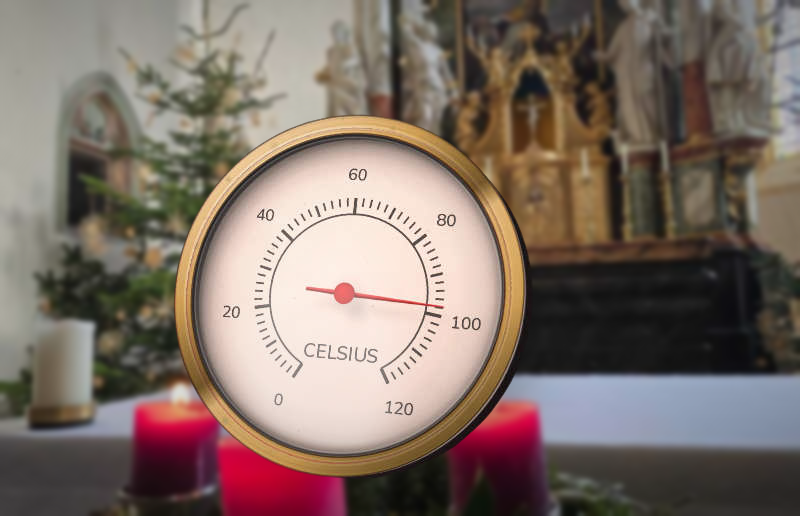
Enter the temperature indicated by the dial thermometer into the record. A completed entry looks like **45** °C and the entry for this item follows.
**98** °C
